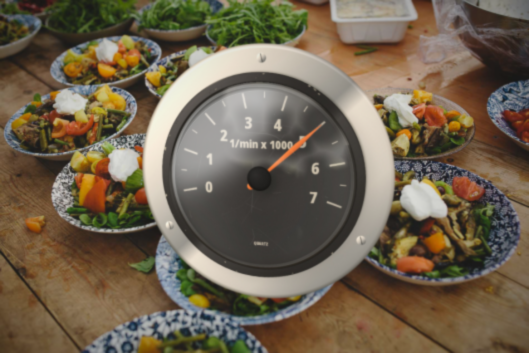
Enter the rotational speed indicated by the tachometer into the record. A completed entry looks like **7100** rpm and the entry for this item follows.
**5000** rpm
